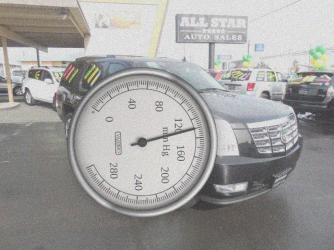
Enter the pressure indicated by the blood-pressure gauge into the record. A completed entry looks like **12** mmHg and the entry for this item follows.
**130** mmHg
